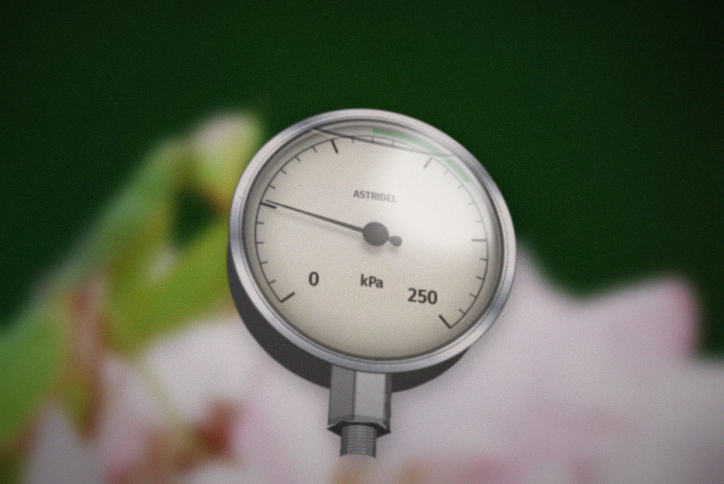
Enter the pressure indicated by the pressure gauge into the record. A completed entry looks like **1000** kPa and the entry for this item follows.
**50** kPa
